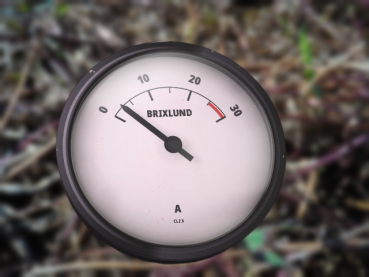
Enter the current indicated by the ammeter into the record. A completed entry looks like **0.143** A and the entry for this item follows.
**2.5** A
